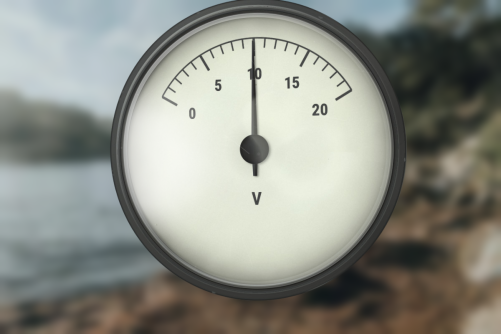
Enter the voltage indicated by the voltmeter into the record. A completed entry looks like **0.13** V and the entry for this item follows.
**10** V
